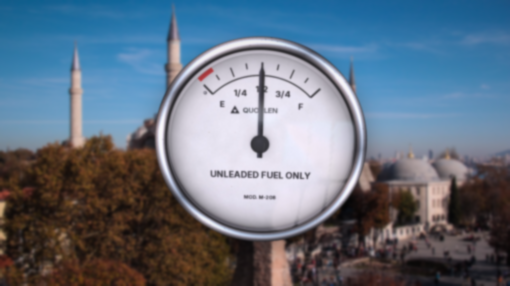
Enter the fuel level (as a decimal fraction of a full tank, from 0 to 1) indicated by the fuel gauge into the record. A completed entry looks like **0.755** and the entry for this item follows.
**0.5**
